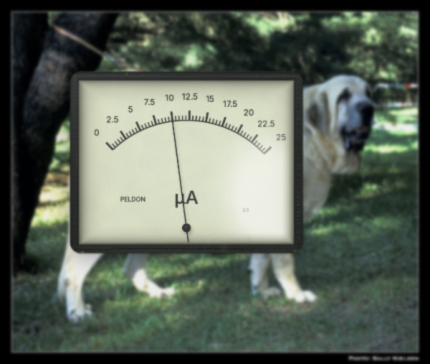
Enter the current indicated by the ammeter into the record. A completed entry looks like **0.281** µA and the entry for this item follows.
**10** µA
